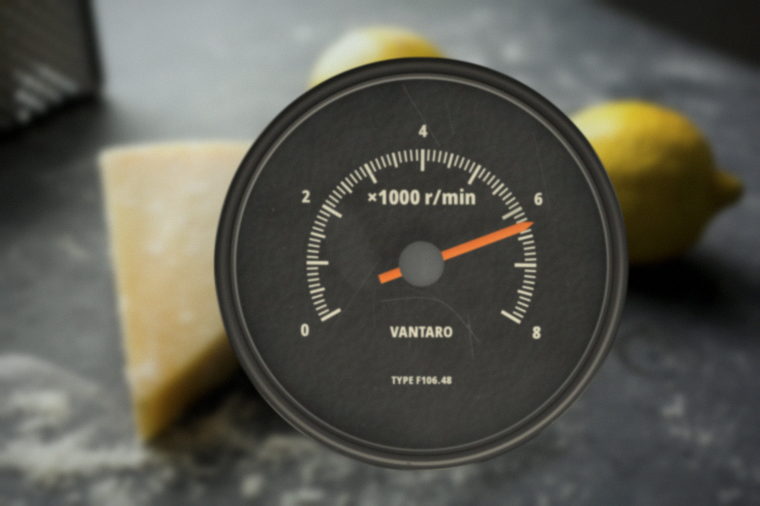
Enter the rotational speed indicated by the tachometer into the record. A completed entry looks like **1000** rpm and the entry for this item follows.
**6300** rpm
